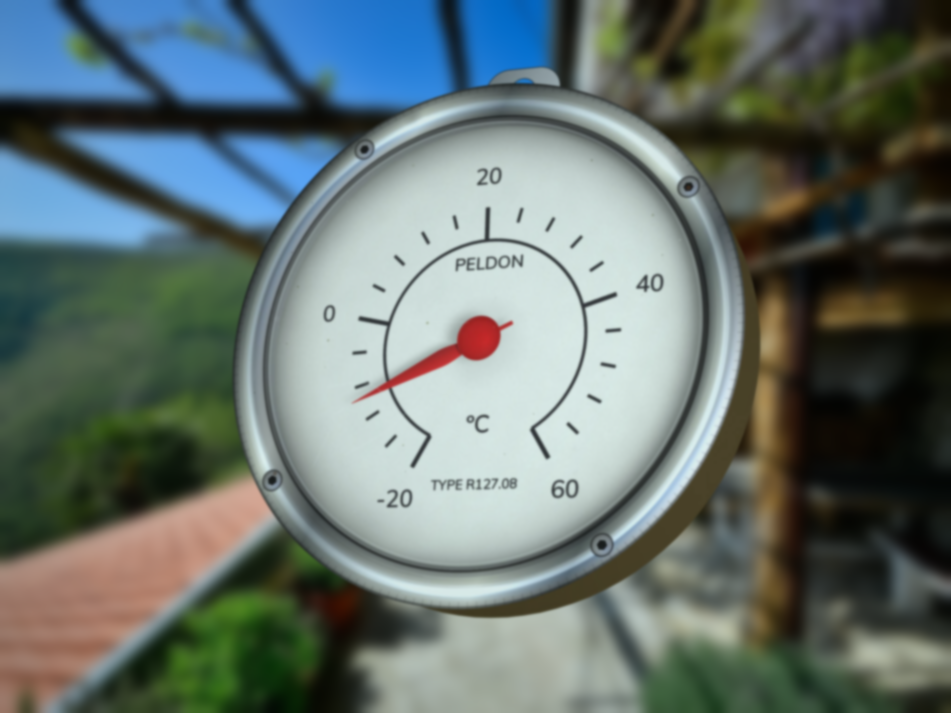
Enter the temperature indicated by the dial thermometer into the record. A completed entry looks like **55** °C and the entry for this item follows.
**-10** °C
